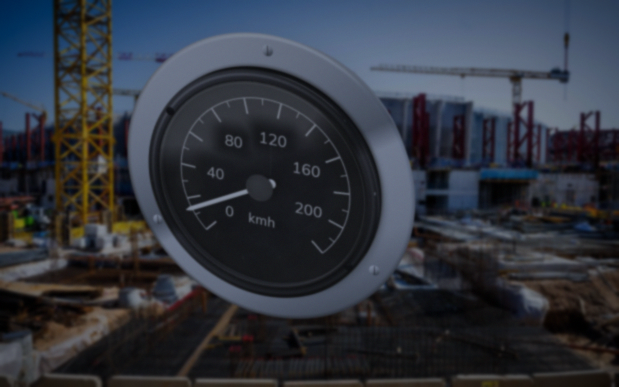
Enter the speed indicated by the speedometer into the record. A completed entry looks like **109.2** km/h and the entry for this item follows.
**15** km/h
